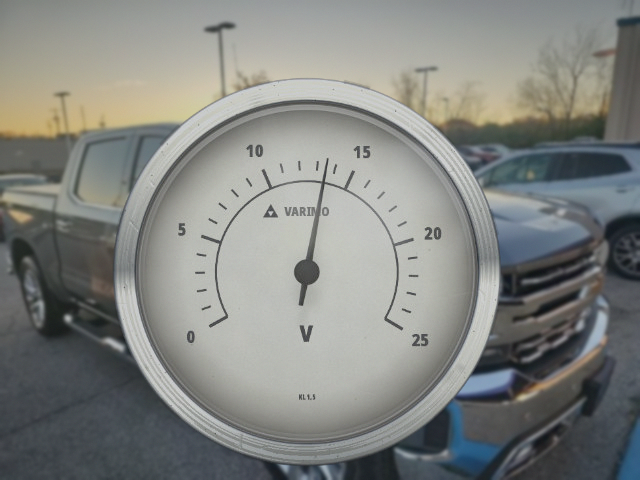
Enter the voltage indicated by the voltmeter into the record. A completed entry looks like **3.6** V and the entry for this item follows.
**13.5** V
